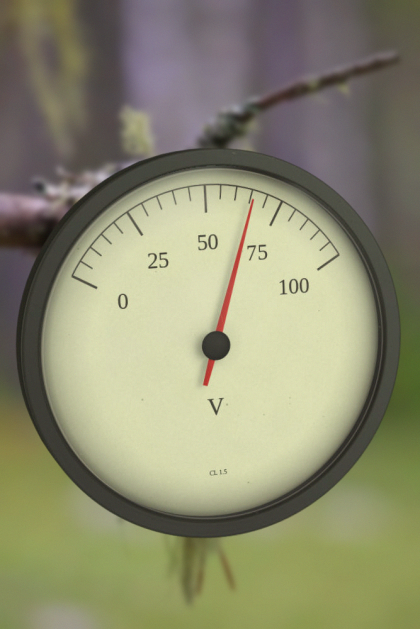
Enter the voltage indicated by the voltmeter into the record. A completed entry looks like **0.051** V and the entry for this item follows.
**65** V
